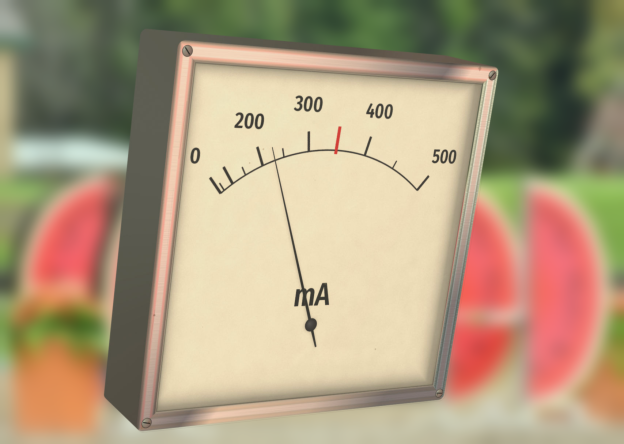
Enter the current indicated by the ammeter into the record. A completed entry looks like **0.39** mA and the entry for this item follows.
**225** mA
